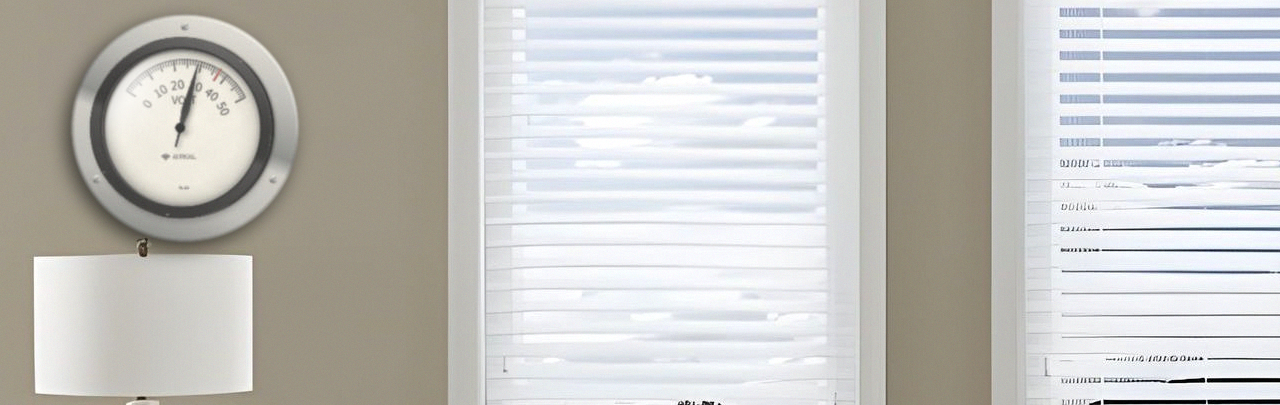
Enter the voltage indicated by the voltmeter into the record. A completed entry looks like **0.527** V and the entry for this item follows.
**30** V
